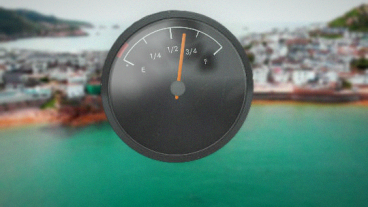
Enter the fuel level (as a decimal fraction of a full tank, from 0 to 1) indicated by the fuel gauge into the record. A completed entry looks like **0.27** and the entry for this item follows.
**0.625**
